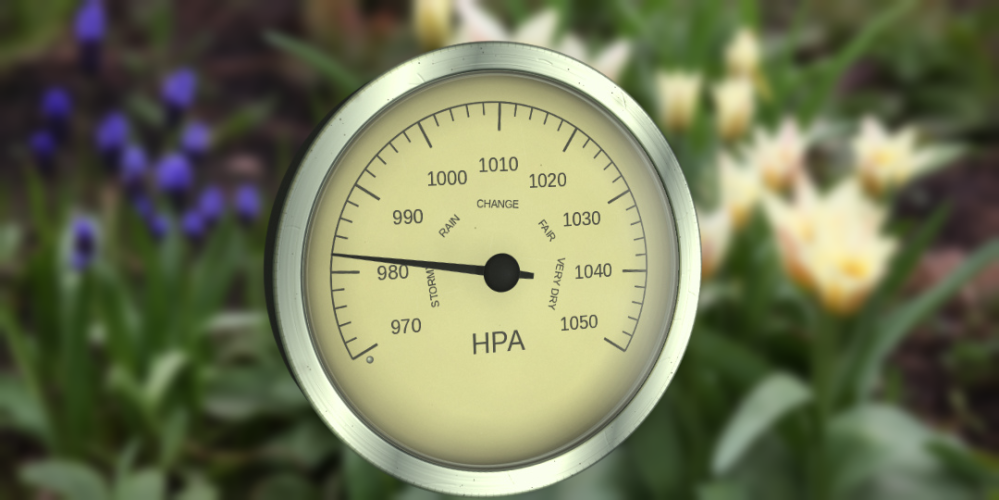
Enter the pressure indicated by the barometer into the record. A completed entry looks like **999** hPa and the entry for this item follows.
**982** hPa
